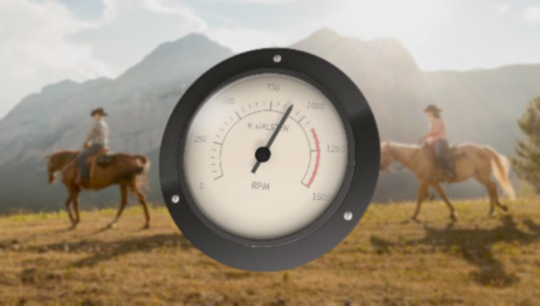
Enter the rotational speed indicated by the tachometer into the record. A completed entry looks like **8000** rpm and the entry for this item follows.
**900** rpm
